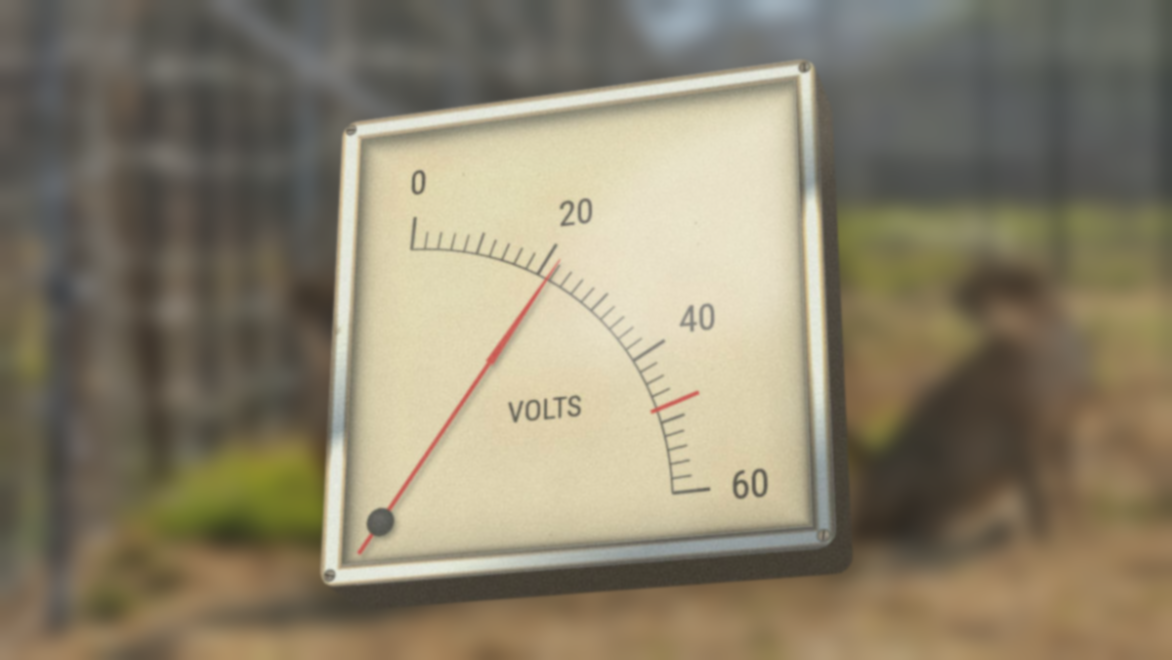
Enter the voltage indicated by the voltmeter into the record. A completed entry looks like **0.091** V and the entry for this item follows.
**22** V
